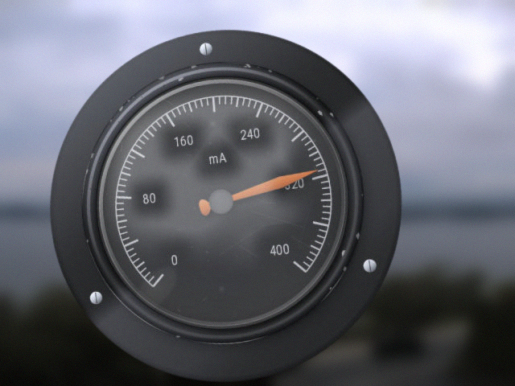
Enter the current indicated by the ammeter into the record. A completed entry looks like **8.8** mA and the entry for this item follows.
**315** mA
